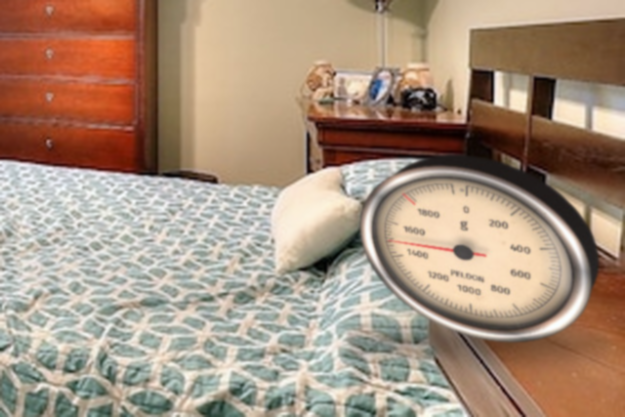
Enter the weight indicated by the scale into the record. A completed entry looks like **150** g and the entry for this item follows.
**1500** g
